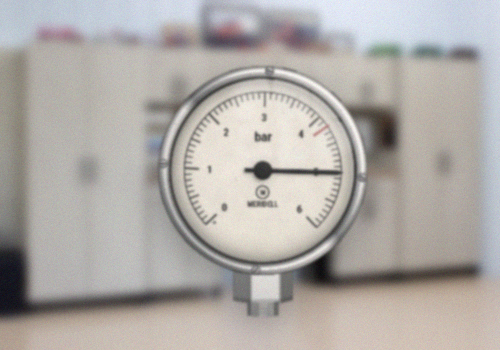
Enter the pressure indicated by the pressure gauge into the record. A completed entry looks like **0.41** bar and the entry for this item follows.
**5** bar
